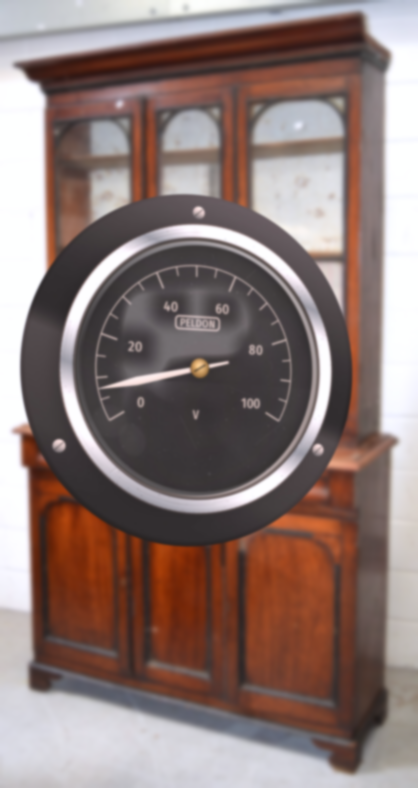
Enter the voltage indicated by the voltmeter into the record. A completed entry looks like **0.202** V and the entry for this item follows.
**7.5** V
